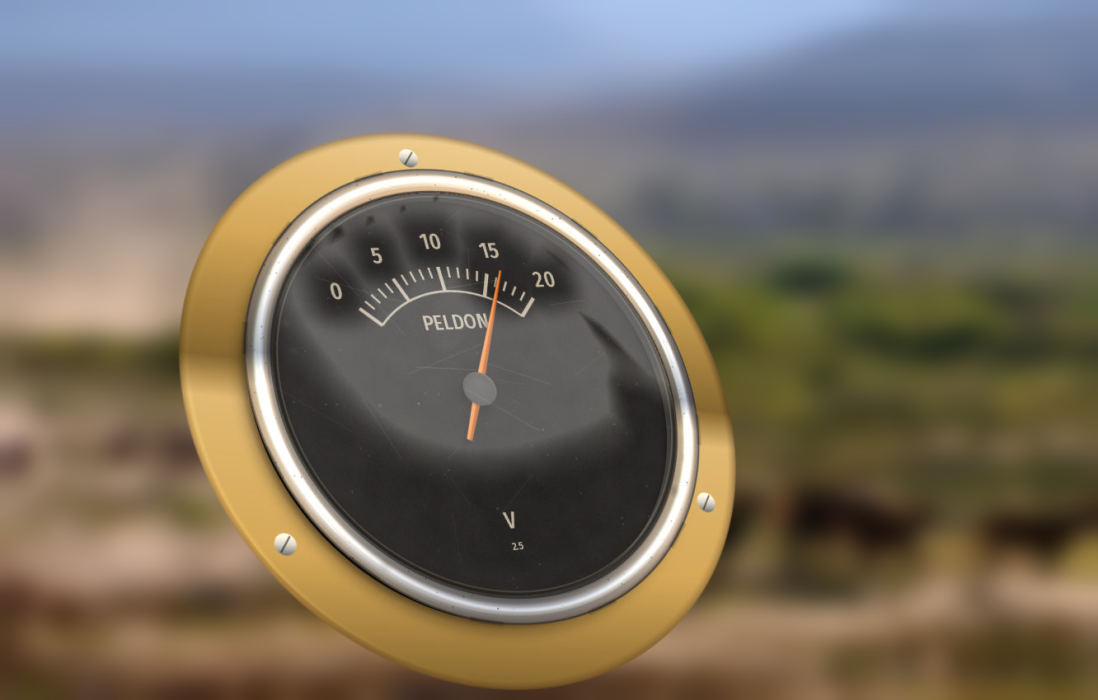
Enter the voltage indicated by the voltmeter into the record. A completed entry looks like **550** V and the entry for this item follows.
**16** V
